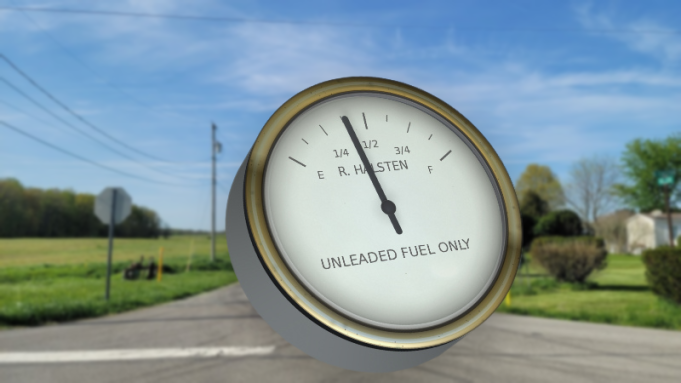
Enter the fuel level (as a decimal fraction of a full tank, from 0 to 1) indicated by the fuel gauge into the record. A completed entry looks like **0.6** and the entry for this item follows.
**0.375**
